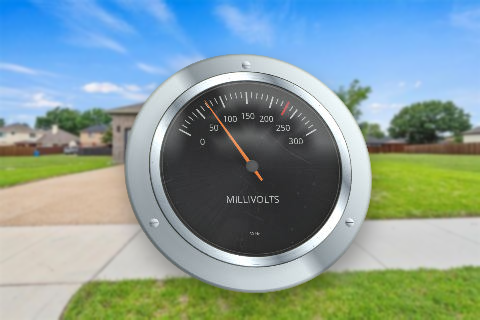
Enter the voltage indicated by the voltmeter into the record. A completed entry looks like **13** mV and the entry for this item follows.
**70** mV
